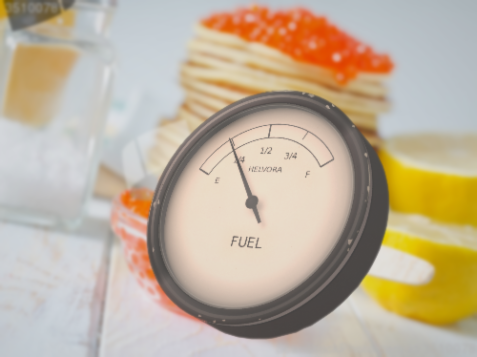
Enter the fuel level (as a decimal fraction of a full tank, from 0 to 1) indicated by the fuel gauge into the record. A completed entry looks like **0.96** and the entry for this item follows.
**0.25**
